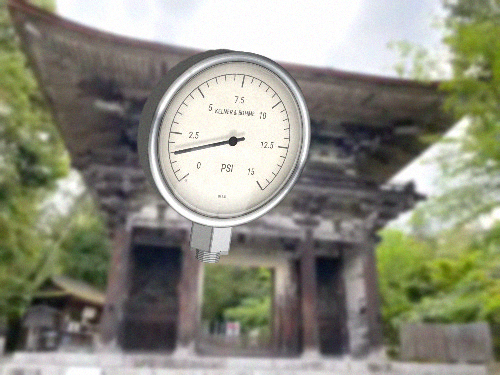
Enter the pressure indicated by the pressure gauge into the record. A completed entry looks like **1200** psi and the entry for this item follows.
**1.5** psi
